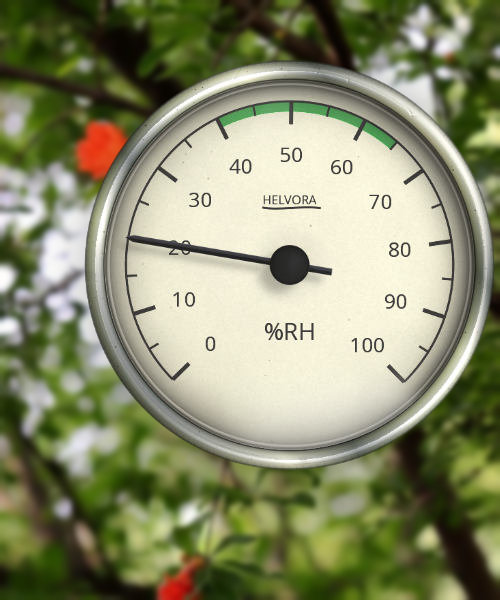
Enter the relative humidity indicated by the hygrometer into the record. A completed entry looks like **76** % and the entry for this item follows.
**20** %
